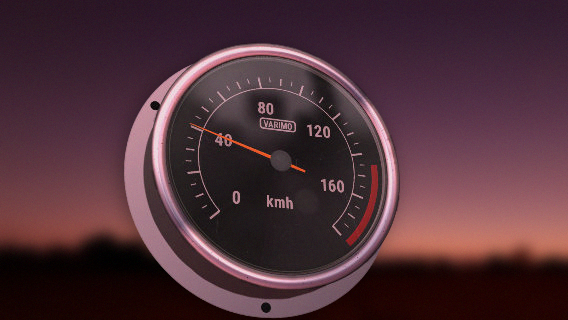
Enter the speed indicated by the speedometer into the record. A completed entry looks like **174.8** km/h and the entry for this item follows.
**40** km/h
